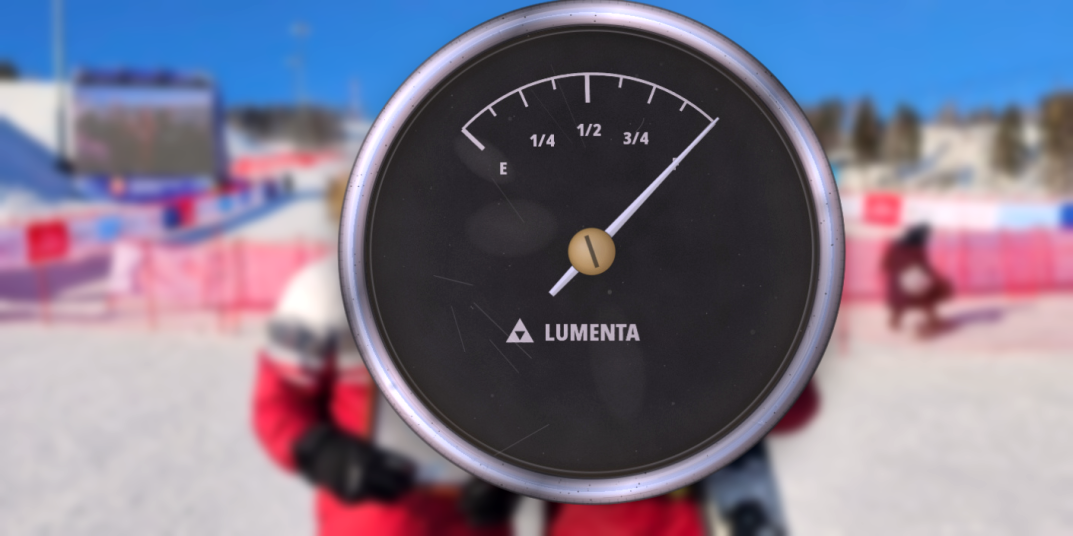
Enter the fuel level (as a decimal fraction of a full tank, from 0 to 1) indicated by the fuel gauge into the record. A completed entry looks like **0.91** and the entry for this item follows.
**1**
